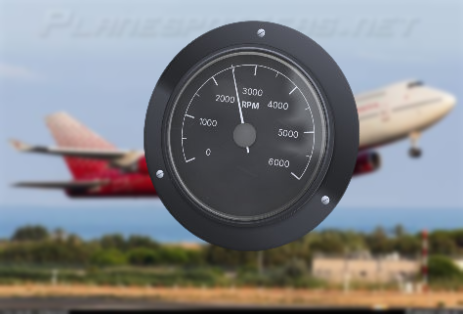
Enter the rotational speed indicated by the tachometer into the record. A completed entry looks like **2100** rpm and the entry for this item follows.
**2500** rpm
